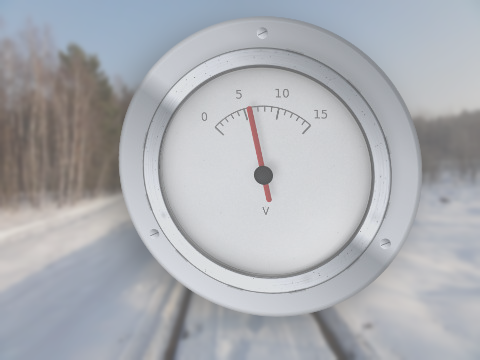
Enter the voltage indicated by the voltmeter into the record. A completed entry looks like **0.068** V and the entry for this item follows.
**6** V
